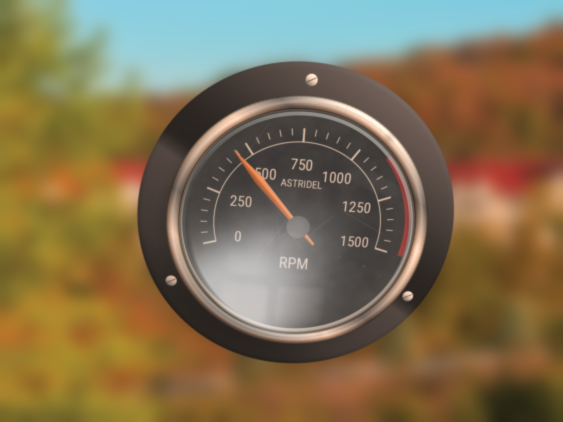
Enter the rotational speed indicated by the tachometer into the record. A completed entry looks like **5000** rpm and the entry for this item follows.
**450** rpm
